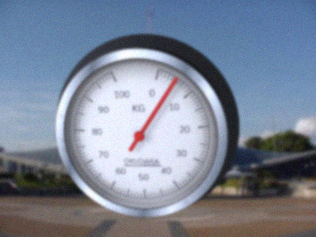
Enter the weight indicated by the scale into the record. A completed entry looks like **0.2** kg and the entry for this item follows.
**5** kg
